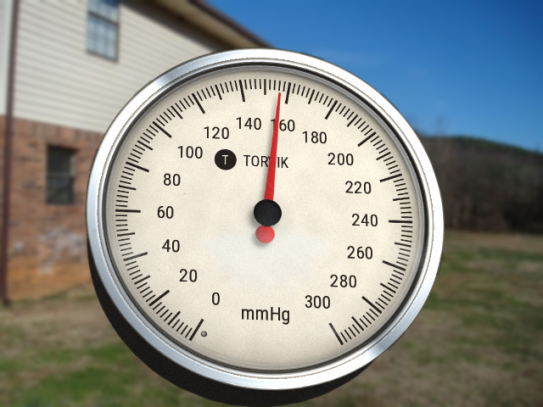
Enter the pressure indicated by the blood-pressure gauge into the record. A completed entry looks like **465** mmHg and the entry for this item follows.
**156** mmHg
